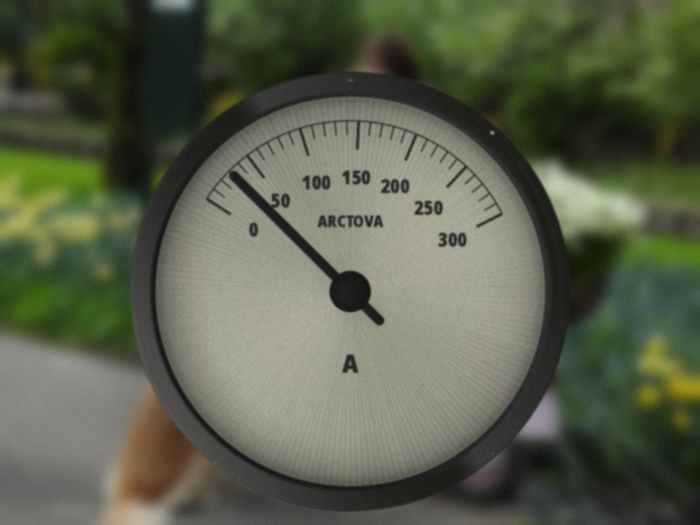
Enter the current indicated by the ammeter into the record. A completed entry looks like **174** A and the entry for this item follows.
**30** A
